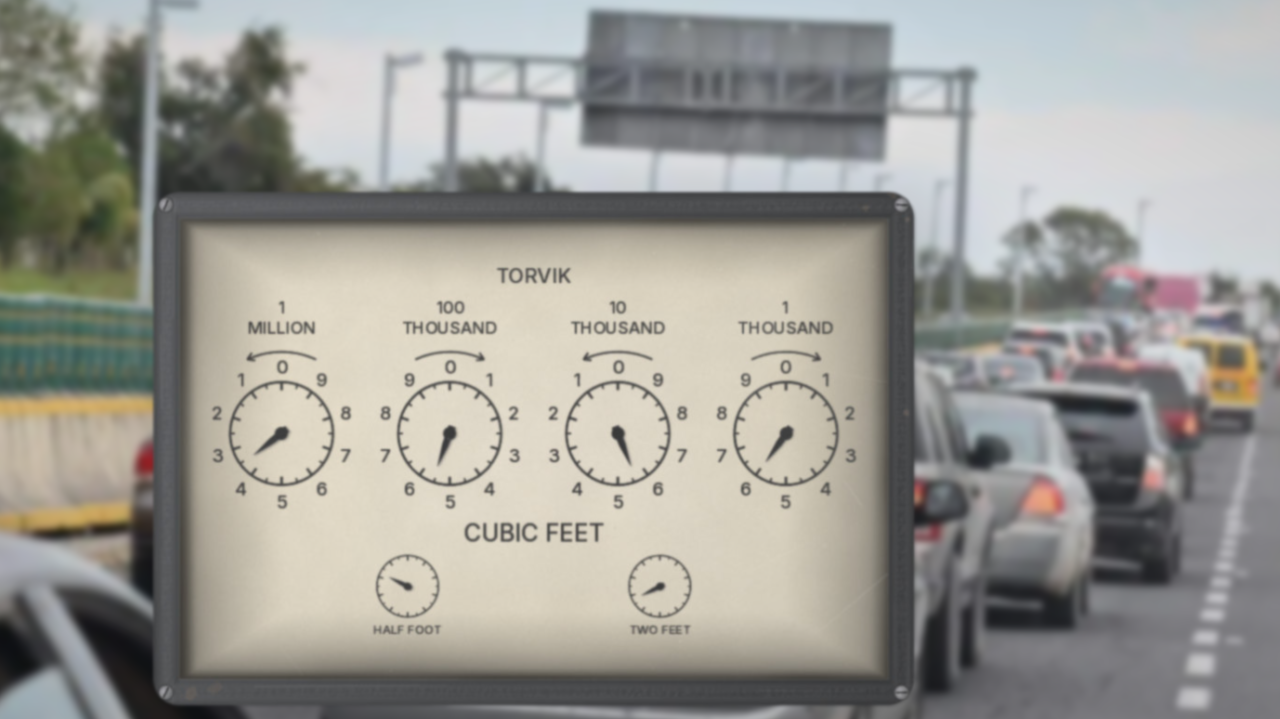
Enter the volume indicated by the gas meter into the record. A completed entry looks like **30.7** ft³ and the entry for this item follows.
**355600** ft³
